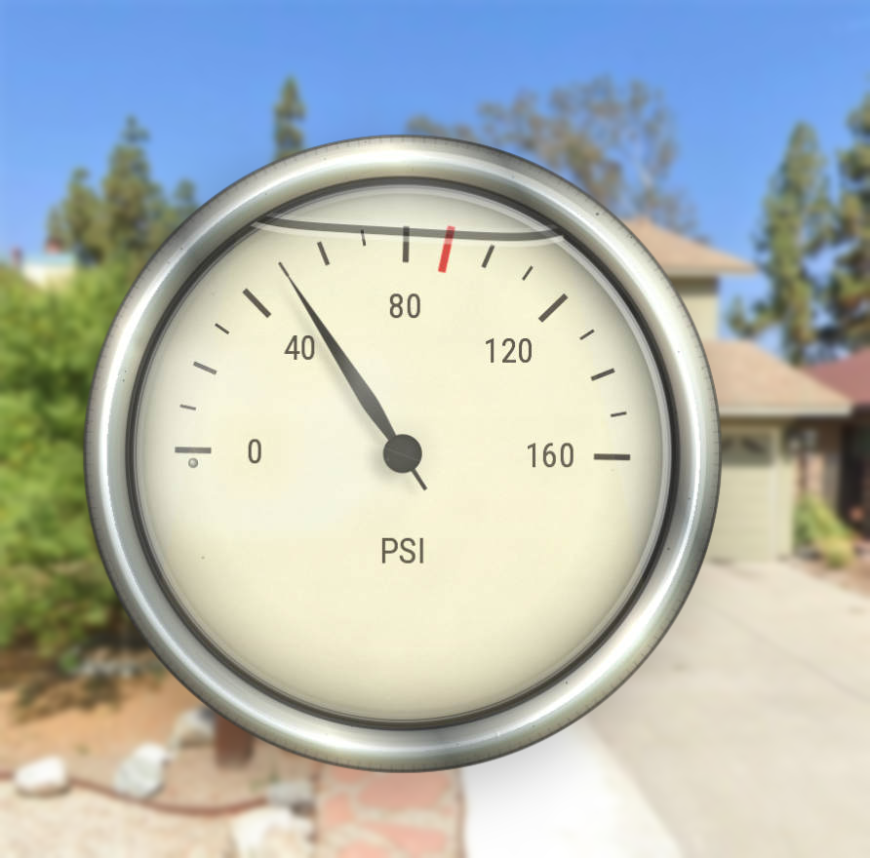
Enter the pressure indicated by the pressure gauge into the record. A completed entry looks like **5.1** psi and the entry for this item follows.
**50** psi
